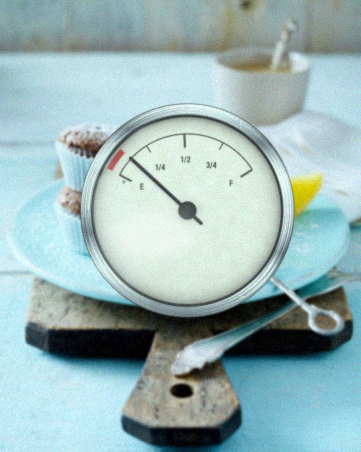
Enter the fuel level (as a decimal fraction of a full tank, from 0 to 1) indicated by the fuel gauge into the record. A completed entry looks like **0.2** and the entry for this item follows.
**0.125**
